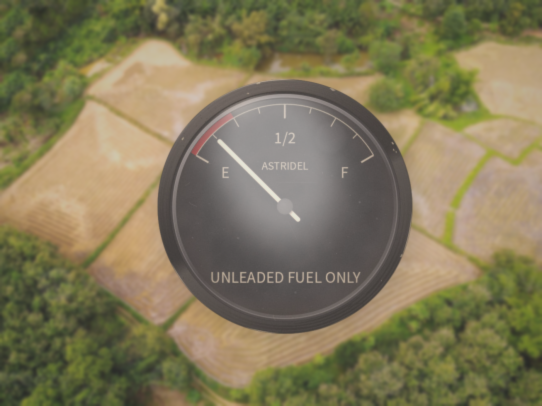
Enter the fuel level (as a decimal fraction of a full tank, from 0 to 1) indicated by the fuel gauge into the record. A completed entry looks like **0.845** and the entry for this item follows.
**0.125**
